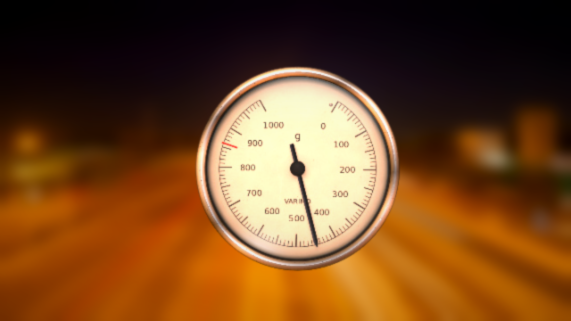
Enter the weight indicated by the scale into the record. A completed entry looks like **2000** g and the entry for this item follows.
**450** g
